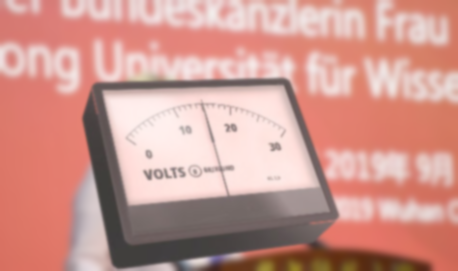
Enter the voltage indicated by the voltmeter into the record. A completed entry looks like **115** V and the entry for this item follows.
**15** V
